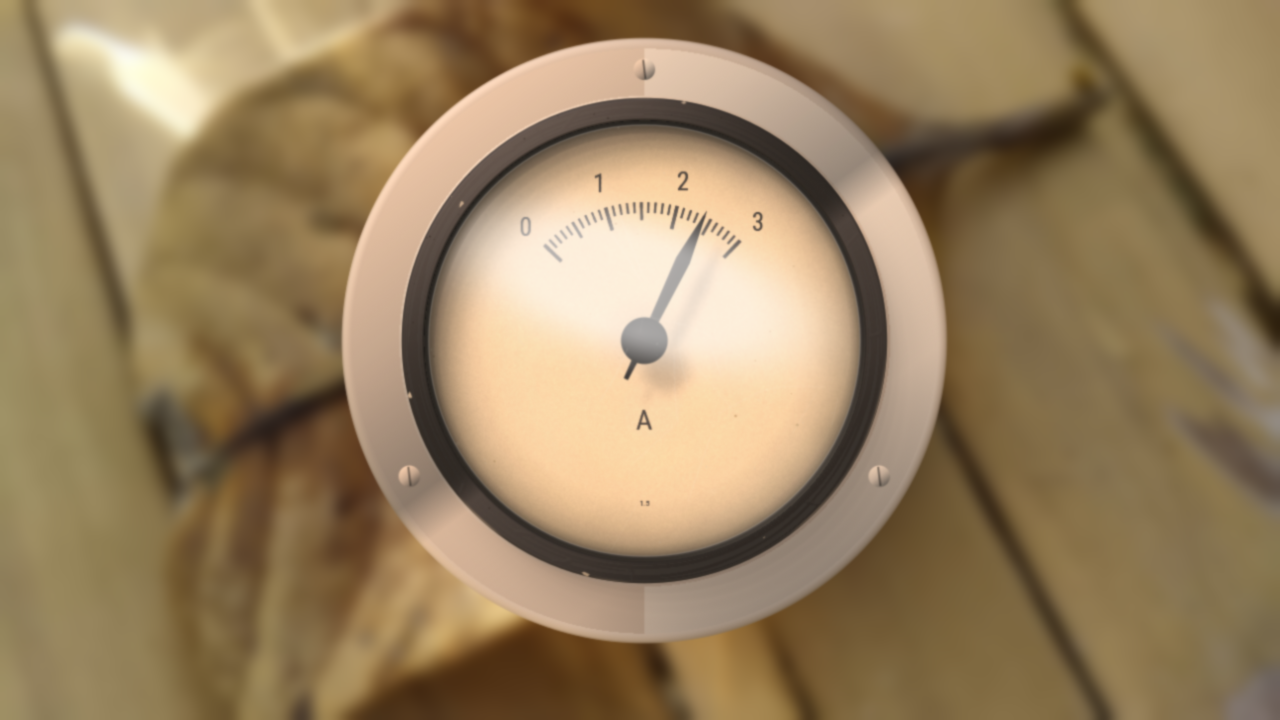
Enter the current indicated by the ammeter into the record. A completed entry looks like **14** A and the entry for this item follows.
**2.4** A
